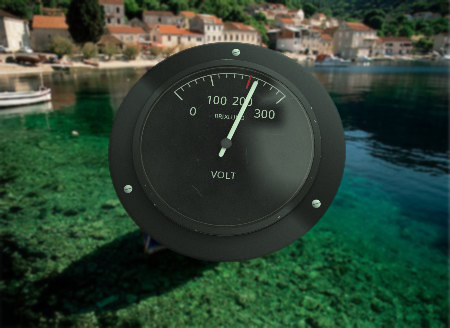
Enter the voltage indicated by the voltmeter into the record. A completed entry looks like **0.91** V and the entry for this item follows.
**220** V
